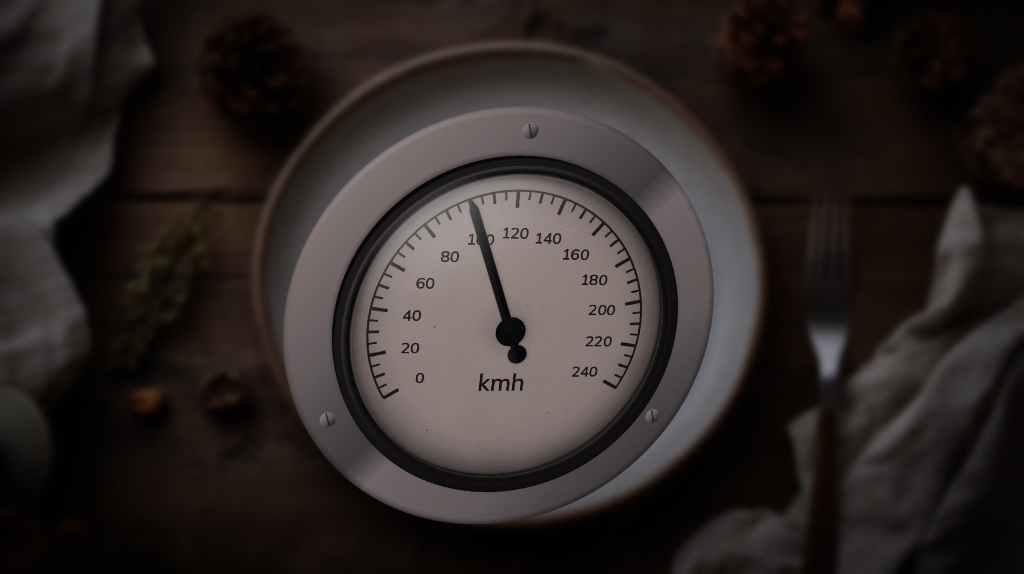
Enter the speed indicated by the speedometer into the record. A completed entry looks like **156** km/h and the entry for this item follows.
**100** km/h
